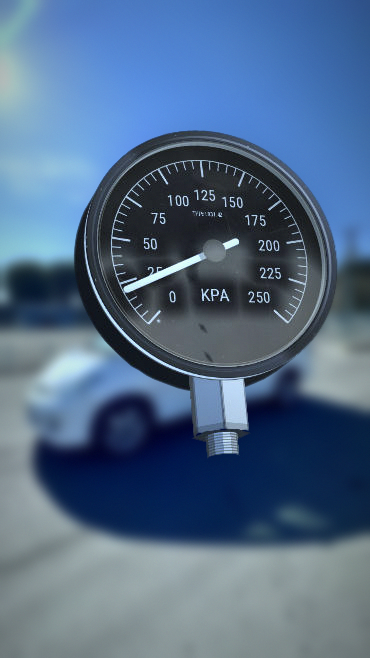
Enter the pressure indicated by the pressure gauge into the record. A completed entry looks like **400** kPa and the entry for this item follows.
**20** kPa
